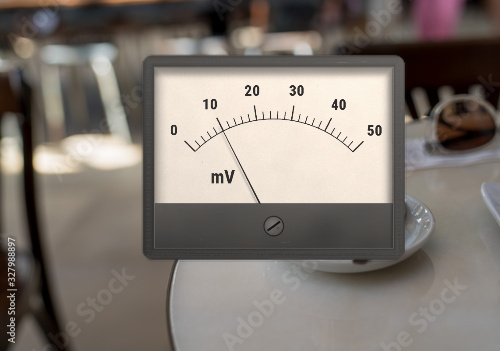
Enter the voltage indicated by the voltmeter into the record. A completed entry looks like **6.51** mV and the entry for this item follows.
**10** mV
